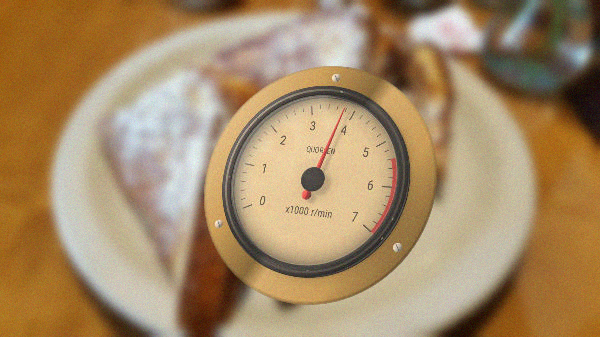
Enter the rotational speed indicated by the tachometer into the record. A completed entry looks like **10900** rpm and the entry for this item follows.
**3800** rpm
